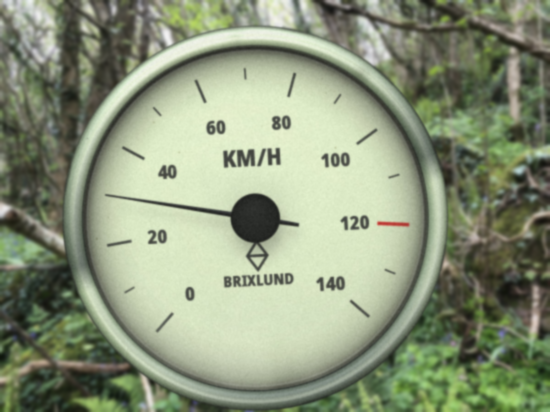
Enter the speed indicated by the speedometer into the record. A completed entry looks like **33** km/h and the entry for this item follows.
**30** km/h
